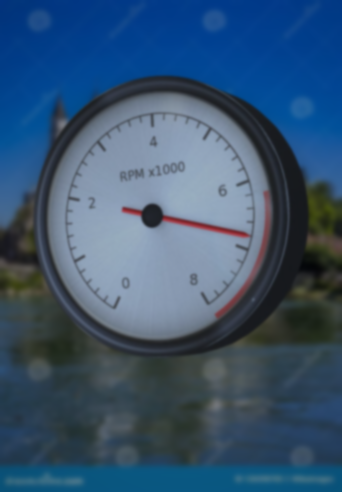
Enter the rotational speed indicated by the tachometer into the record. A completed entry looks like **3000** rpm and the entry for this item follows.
**6800** rpm
